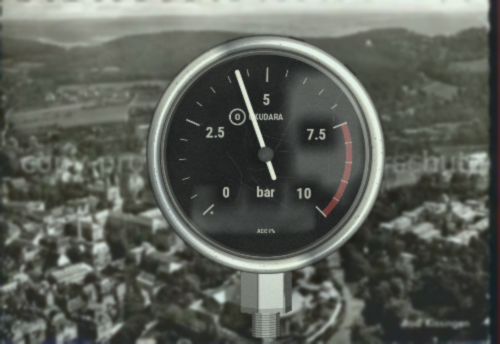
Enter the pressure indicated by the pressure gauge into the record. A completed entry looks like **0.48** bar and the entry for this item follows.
**4.25** bar
